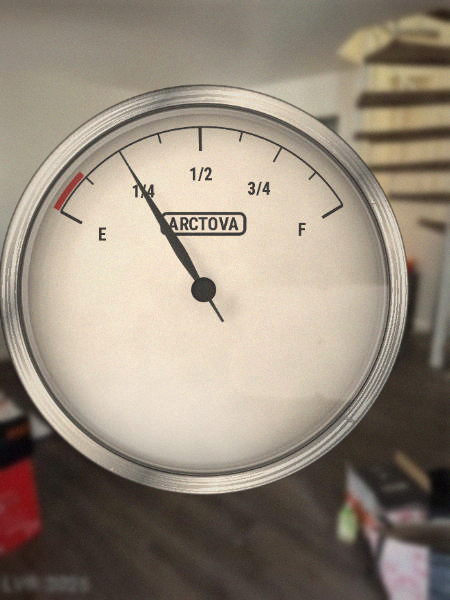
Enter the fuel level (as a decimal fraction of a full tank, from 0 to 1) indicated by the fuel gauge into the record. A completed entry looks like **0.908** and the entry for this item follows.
**0.25**
